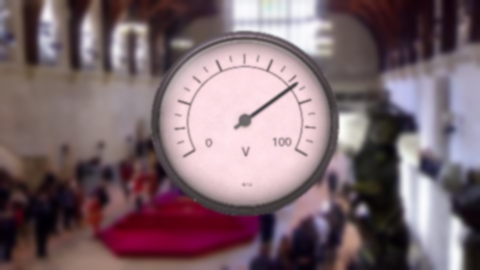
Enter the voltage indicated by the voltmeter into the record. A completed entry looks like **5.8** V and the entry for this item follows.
**72.5** V
